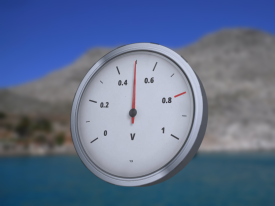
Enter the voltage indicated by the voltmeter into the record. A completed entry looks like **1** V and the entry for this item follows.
**0.5** V
